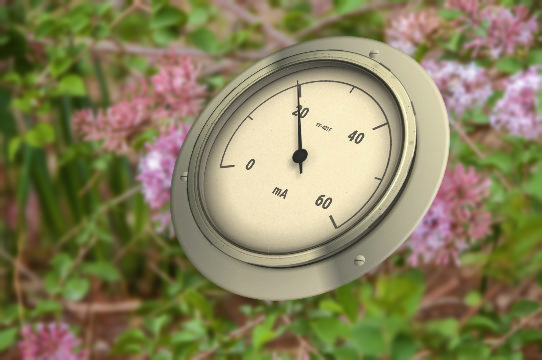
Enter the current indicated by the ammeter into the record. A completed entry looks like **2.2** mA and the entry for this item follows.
**20** mA
